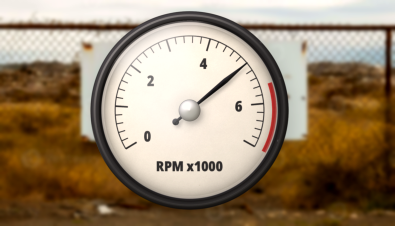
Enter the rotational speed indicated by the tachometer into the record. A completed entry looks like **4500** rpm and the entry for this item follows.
**5000** rpm
